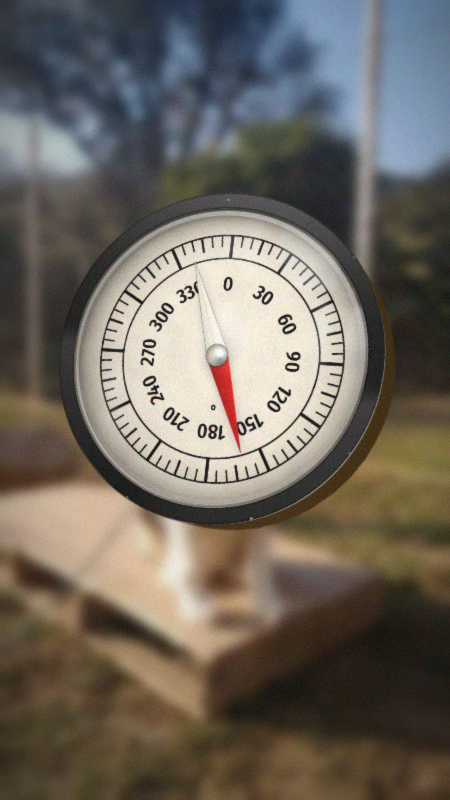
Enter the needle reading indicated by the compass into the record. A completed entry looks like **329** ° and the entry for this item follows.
**160** °
